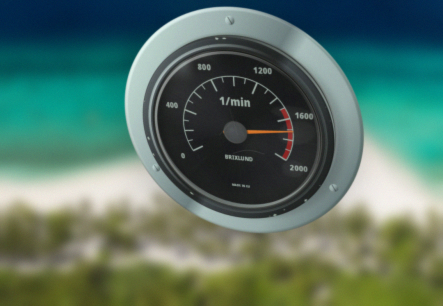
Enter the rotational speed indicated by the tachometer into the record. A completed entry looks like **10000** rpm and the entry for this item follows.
**1700** rpm
